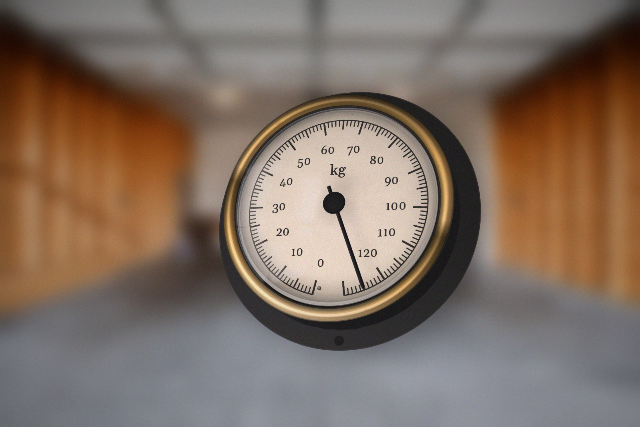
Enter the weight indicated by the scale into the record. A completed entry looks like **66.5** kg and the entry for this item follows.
**125** kg
